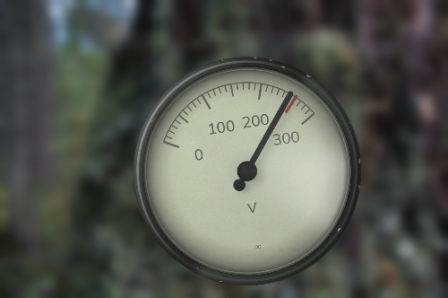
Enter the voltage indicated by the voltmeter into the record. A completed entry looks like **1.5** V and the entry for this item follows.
**250** V
